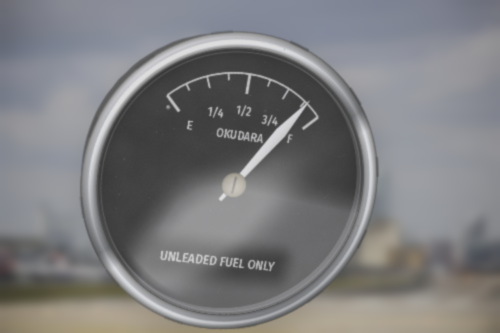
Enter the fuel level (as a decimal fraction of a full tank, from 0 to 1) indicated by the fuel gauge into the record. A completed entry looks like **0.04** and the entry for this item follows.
**0.875**
